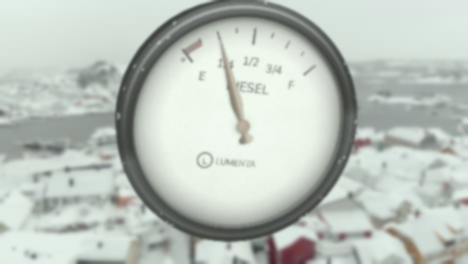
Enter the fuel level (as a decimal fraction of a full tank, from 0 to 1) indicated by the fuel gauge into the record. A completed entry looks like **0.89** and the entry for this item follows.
**0.25**
